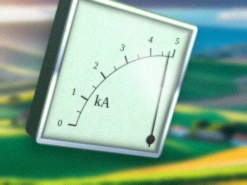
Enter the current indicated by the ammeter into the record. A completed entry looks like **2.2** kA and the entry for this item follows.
**4.75** kA
